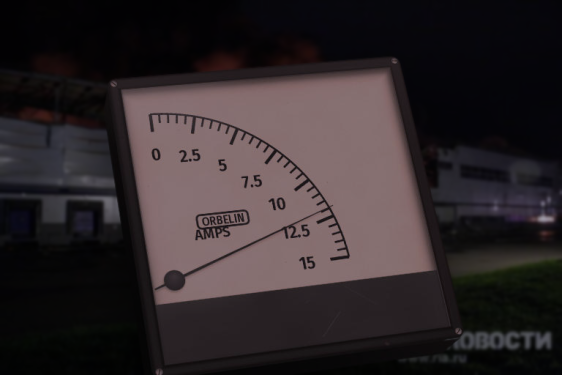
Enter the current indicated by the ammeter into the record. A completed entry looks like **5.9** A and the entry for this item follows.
**12** A
